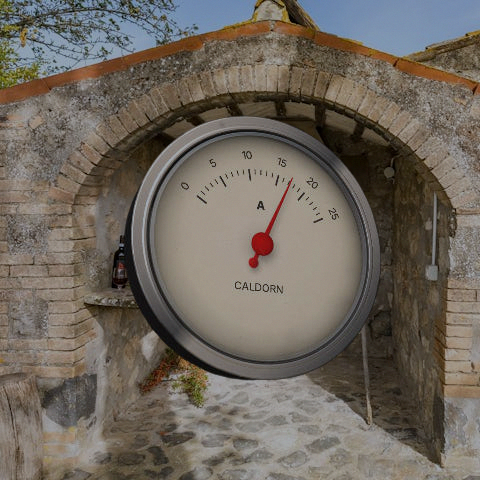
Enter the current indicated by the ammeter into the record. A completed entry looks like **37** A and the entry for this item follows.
**17** A
